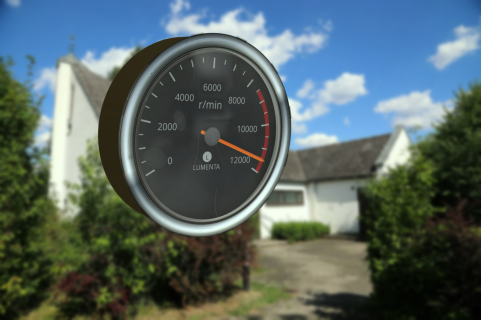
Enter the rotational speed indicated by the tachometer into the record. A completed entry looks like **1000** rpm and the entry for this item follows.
**11500** rpm
